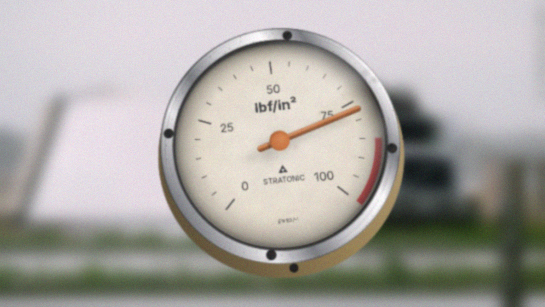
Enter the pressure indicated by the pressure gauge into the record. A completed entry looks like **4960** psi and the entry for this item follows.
**77.5** psi
